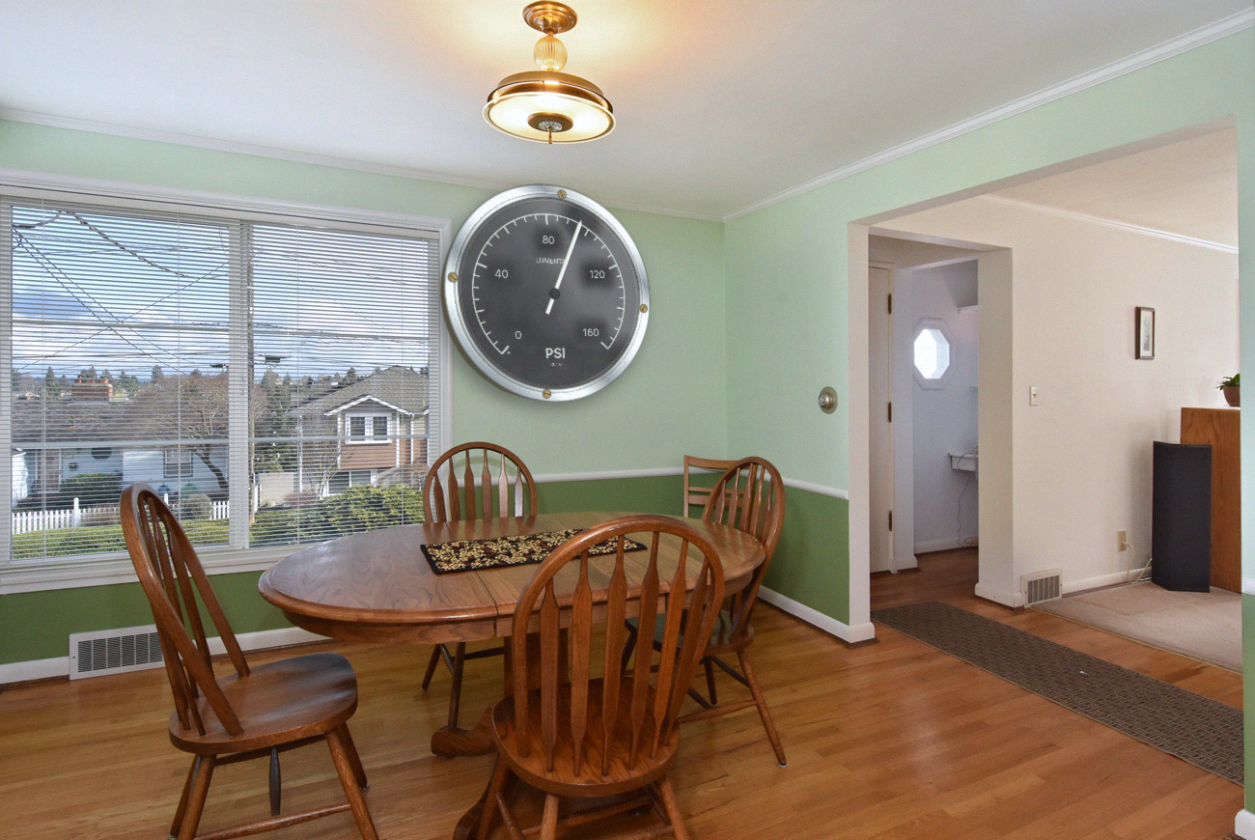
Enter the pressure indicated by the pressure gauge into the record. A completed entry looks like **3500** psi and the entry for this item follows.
**95** psi
